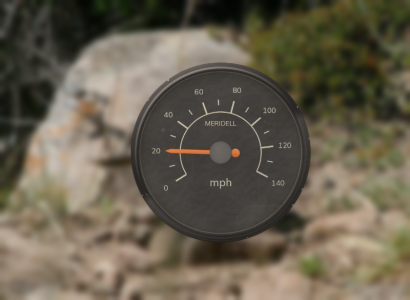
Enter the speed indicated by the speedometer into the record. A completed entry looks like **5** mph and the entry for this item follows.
**20** mph
